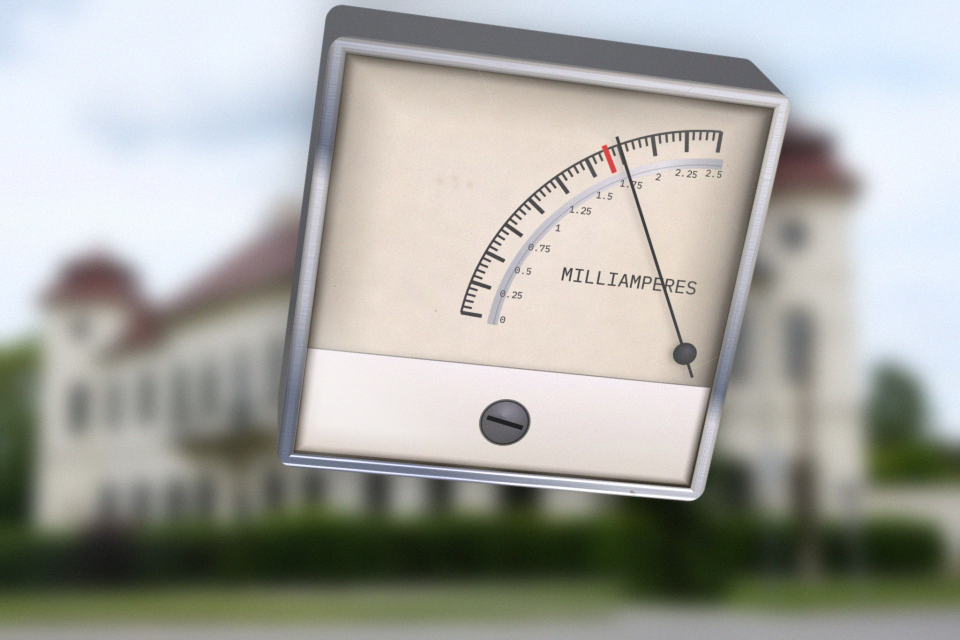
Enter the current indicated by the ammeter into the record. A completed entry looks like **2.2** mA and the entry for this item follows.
**1.75** mA
